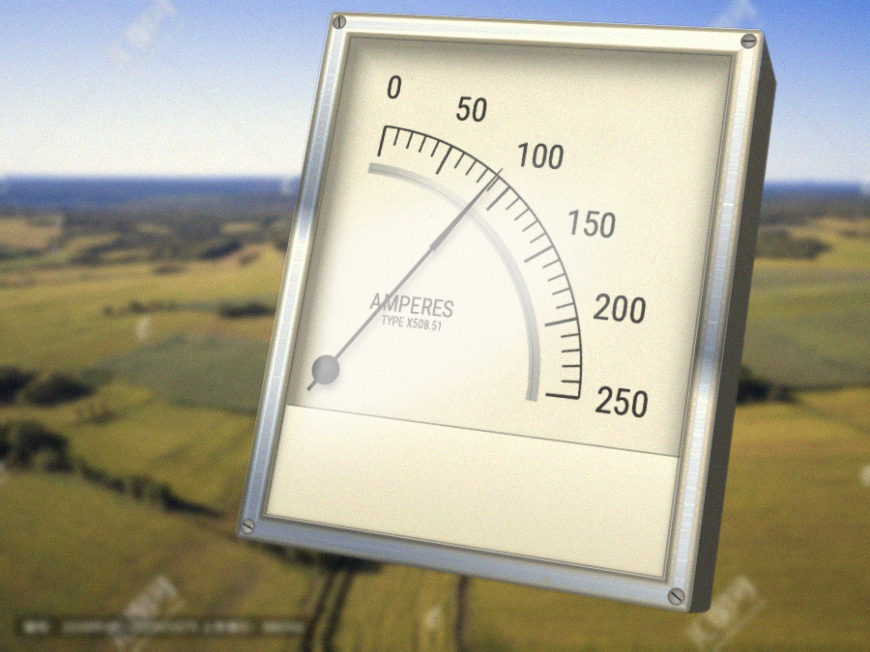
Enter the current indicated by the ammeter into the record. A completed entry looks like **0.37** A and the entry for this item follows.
**90** A
